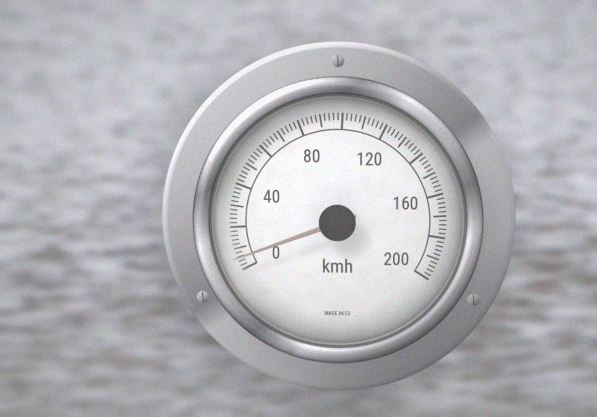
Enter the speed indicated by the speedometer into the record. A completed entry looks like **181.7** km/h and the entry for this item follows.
**6** km/h
